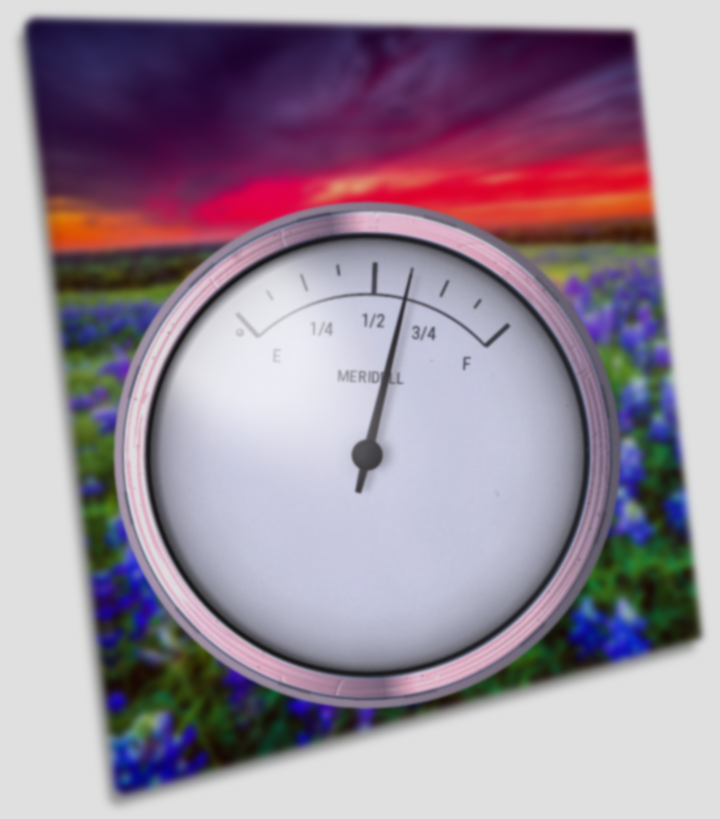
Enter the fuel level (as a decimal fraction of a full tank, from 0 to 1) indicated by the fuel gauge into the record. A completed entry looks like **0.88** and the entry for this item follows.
**0.625**
